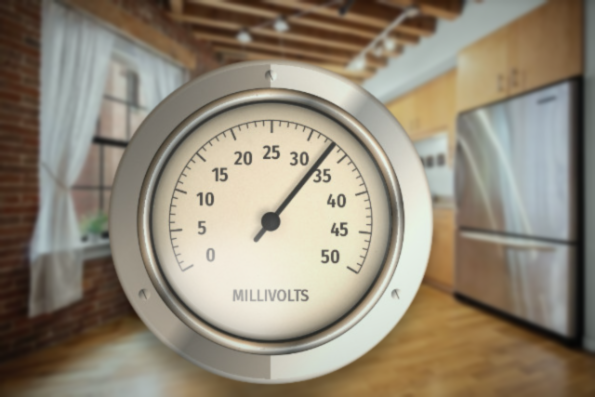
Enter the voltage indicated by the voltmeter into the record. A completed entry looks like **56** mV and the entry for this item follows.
**33** mV
